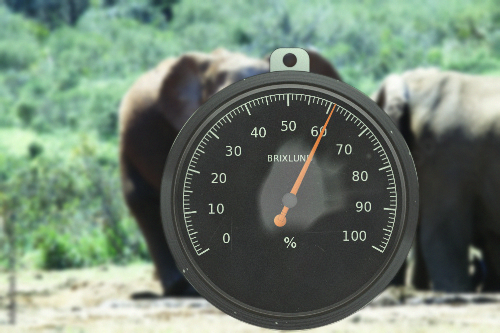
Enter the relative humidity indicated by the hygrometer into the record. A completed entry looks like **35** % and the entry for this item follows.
**61** %
